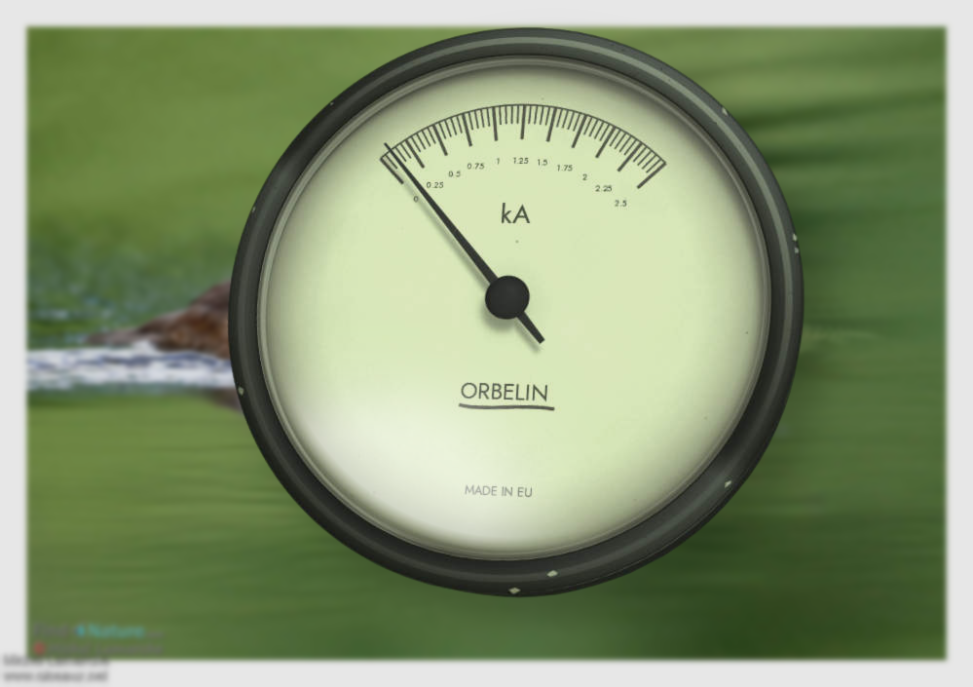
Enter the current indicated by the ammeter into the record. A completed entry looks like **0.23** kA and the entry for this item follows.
**0.1** kA
